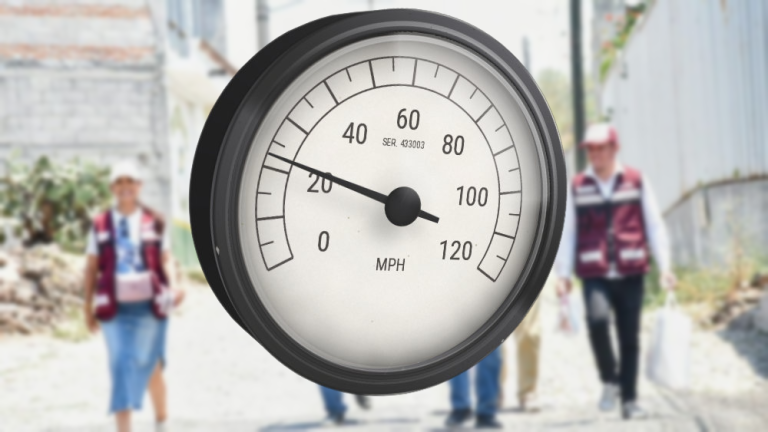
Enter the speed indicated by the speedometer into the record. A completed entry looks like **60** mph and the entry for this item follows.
**22.5** mph
